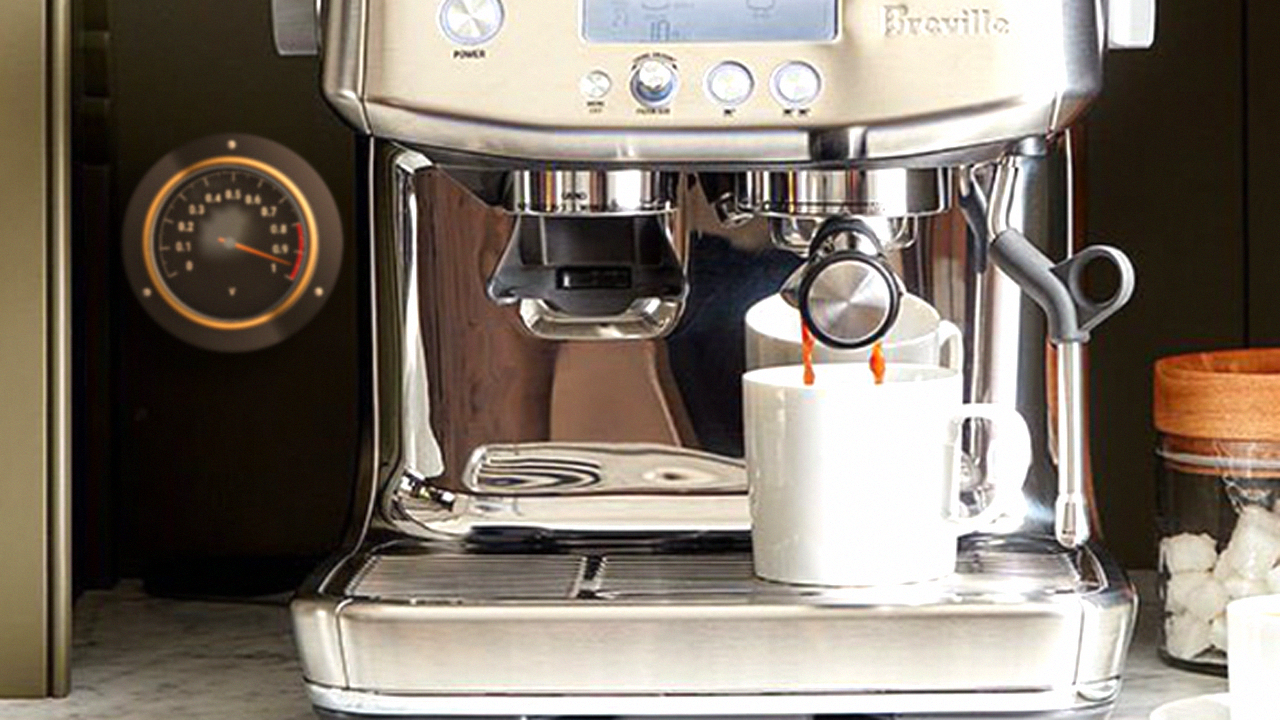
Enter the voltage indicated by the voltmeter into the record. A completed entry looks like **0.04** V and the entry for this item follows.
**0.95** V
